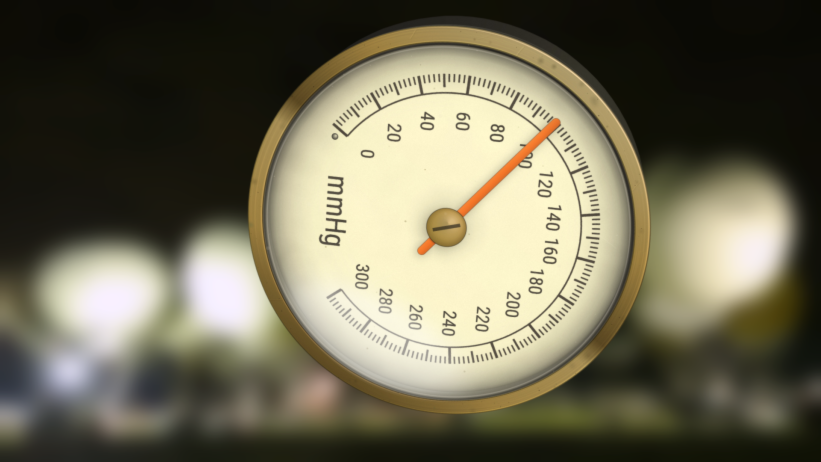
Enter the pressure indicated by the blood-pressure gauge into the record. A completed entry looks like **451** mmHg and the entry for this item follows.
**98** mmHg
